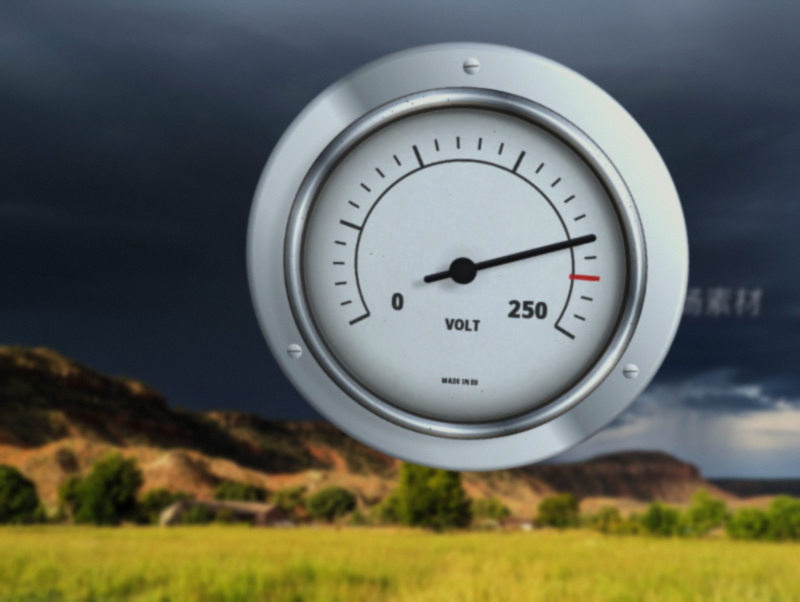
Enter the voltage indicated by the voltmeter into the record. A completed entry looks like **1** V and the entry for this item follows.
**200** V
